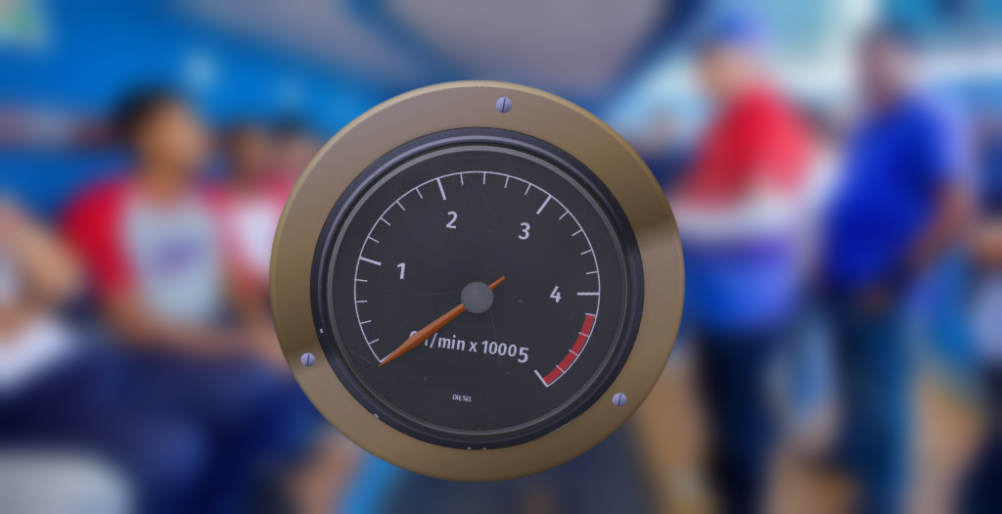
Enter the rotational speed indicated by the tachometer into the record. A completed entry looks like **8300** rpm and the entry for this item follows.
**0** rpm
